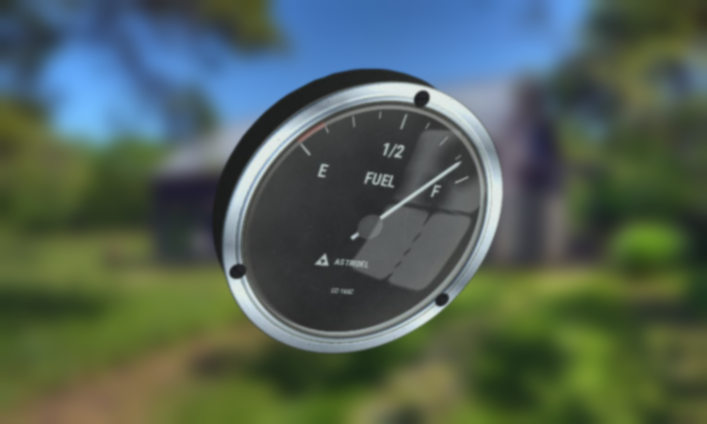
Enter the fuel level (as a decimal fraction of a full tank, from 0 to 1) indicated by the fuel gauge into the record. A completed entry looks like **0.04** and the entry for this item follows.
**0.875**
